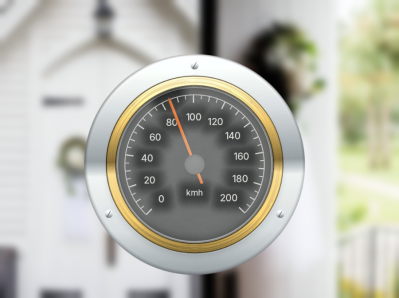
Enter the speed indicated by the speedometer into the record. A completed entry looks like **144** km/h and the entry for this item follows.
**85** km/h
